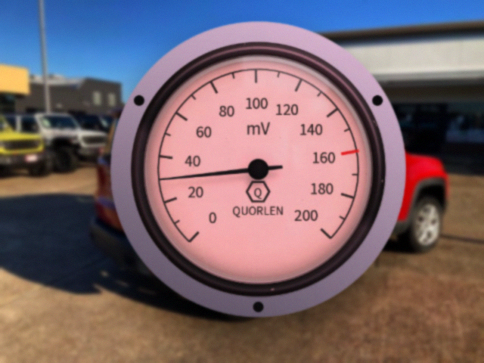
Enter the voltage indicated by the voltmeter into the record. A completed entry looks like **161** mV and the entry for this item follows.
**30** mV
